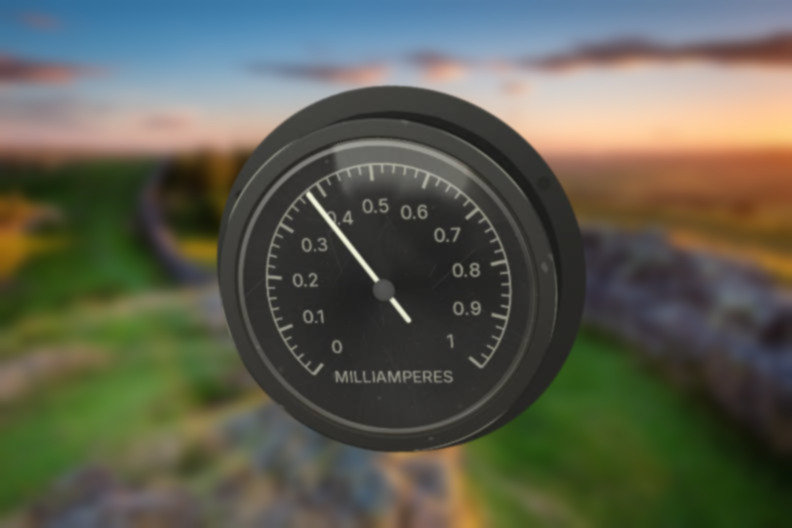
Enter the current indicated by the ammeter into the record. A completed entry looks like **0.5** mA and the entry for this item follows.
**0.38** mA
